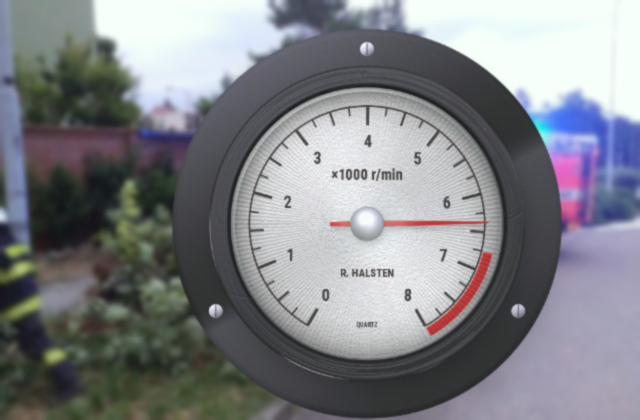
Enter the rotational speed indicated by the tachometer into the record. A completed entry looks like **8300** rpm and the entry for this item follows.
**6375** rpm
